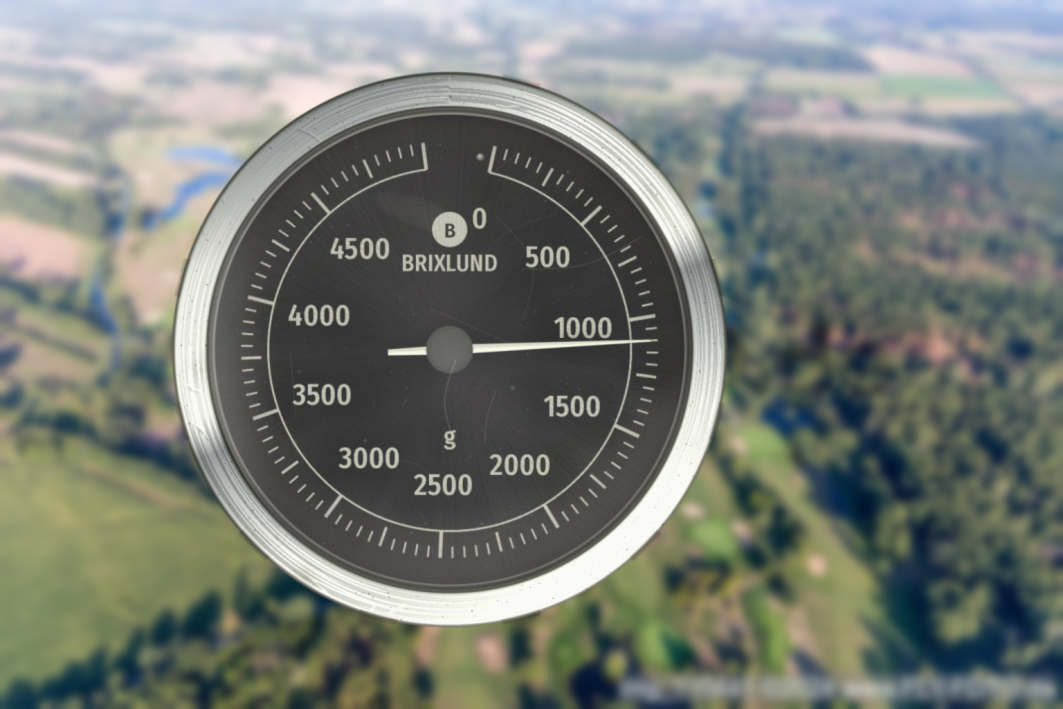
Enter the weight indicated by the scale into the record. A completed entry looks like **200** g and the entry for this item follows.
**1100** g
